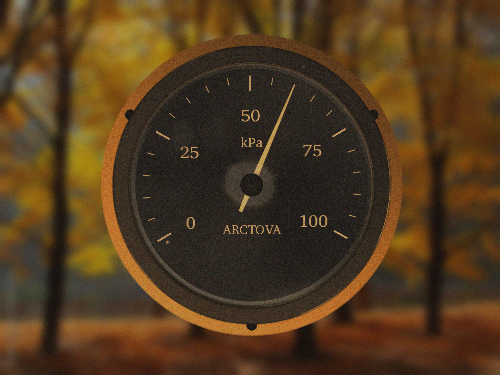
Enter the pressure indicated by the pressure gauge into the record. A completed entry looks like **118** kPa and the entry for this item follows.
**60** kPa
